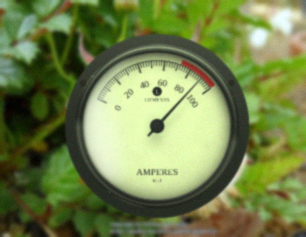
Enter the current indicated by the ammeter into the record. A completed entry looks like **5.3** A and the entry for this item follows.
**90** A
